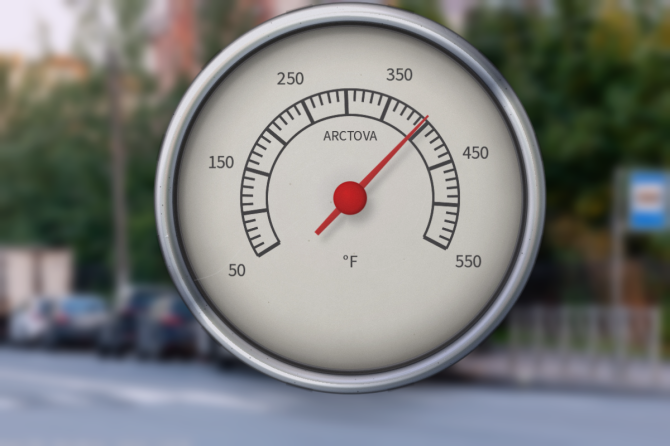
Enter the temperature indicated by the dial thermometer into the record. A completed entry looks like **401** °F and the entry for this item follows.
**395** °F
